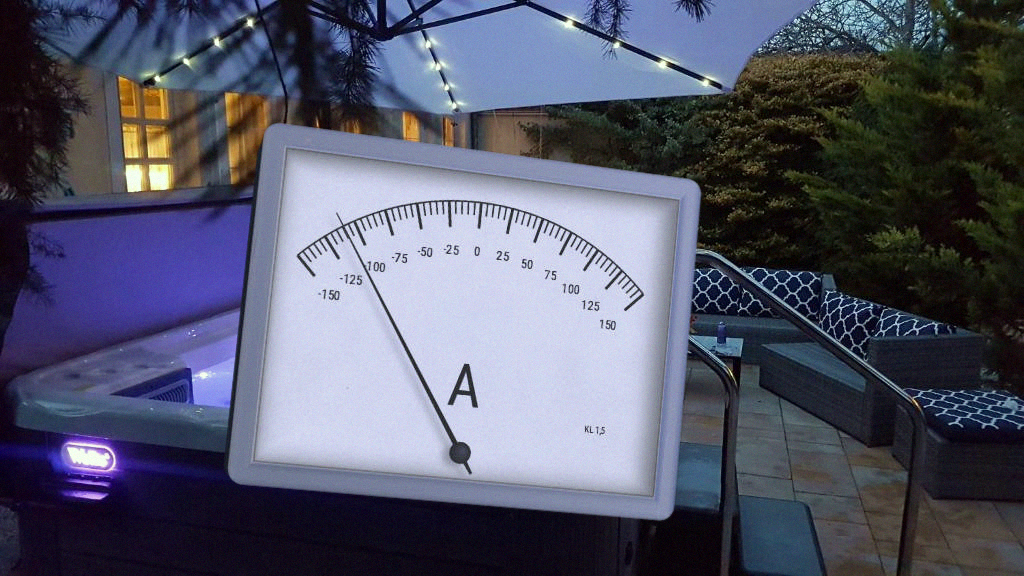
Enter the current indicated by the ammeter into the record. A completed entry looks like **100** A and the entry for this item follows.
**-110** A
